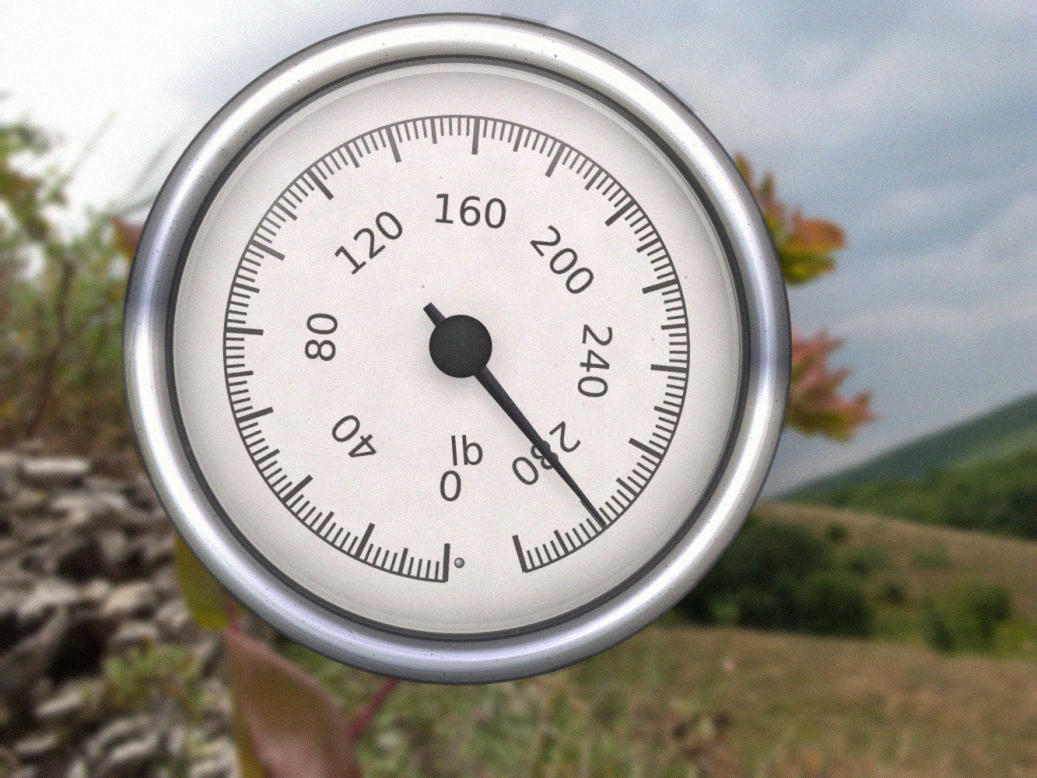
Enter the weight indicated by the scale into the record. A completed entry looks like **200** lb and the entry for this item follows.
**280** lb
